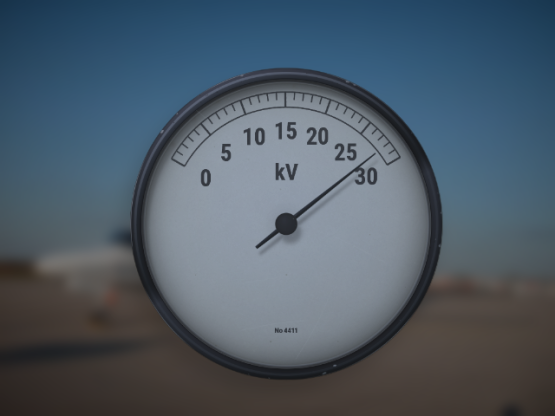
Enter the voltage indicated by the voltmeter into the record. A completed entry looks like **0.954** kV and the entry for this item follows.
**28** kV
